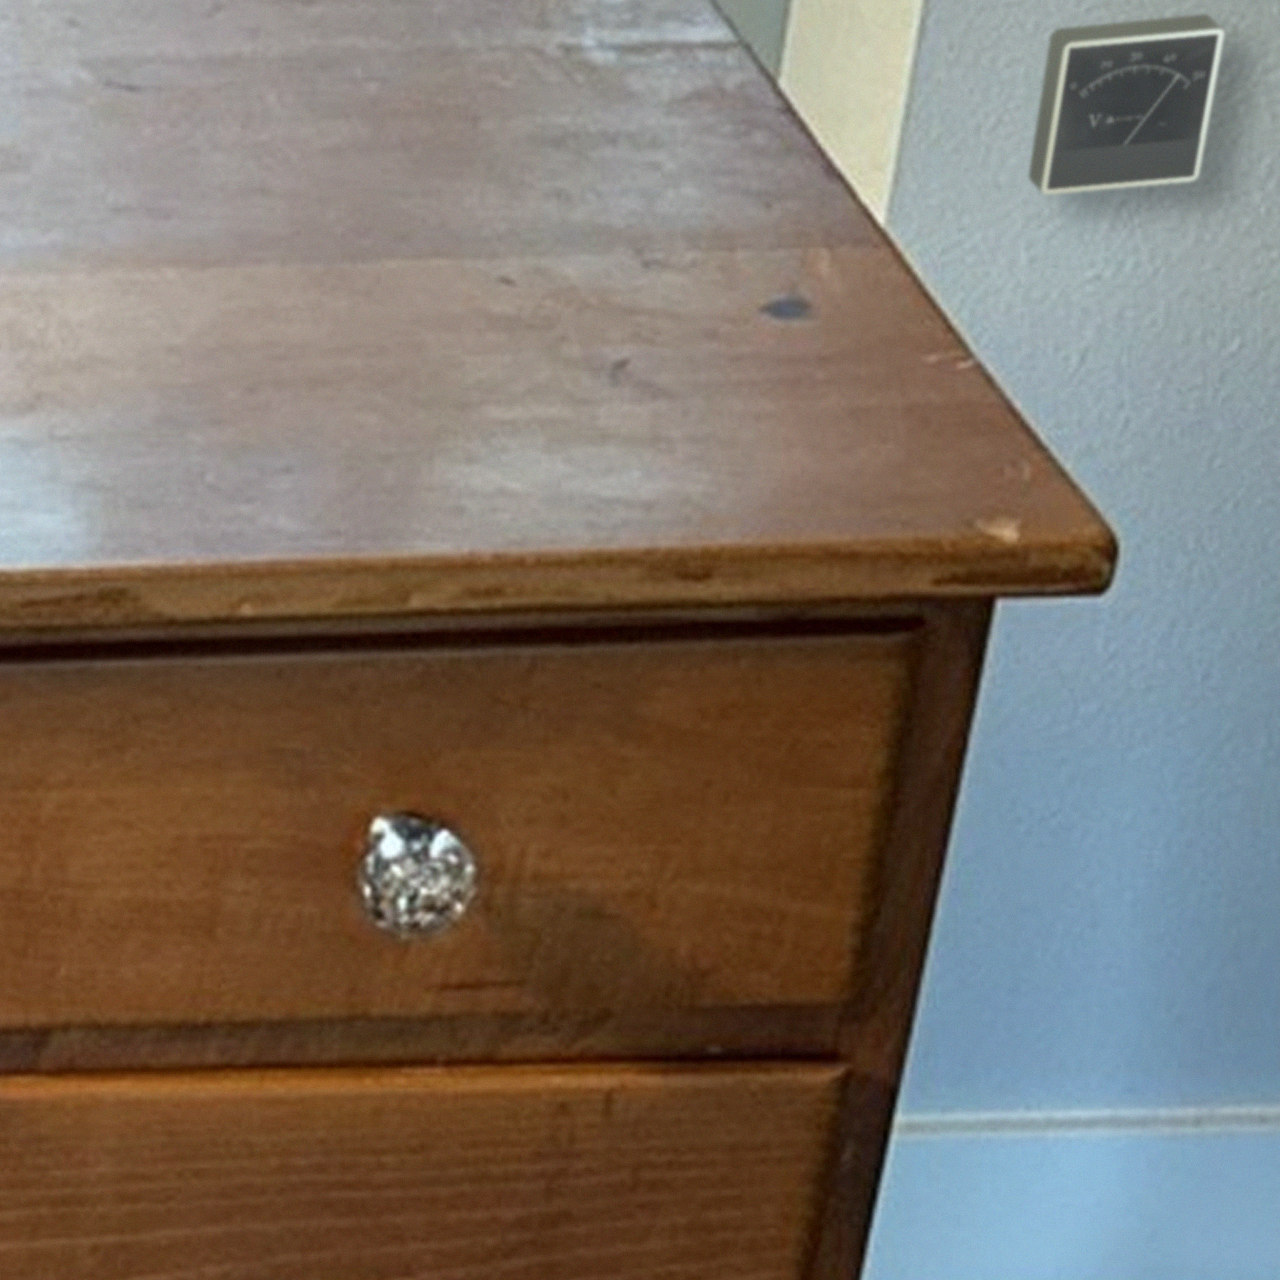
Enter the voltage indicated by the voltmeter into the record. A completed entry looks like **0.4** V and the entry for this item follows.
**45** V
